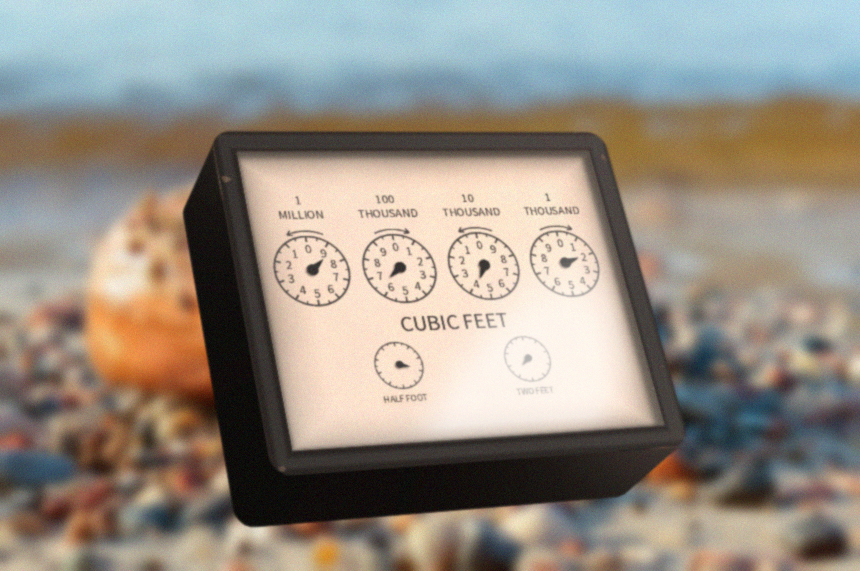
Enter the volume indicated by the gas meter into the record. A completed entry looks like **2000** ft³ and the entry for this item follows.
**864200** ft³
